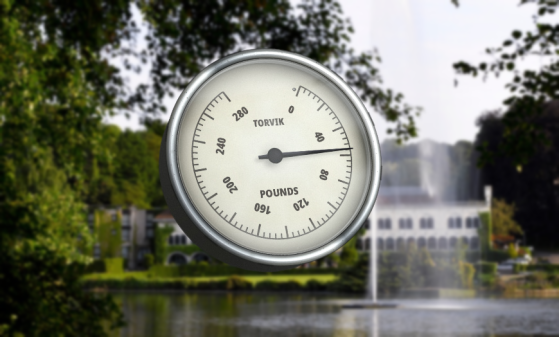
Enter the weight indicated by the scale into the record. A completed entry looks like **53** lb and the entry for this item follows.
**56** lb
